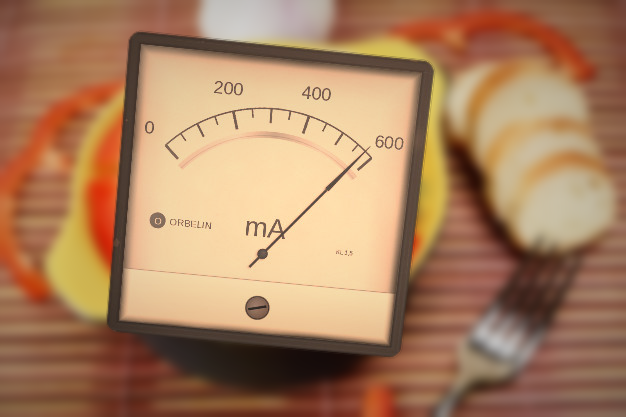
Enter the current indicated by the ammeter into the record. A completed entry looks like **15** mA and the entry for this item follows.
**575** mA
